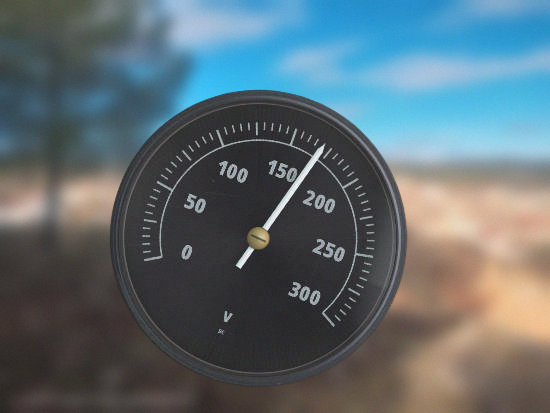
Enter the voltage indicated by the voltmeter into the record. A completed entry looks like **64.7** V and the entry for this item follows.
**170** V
